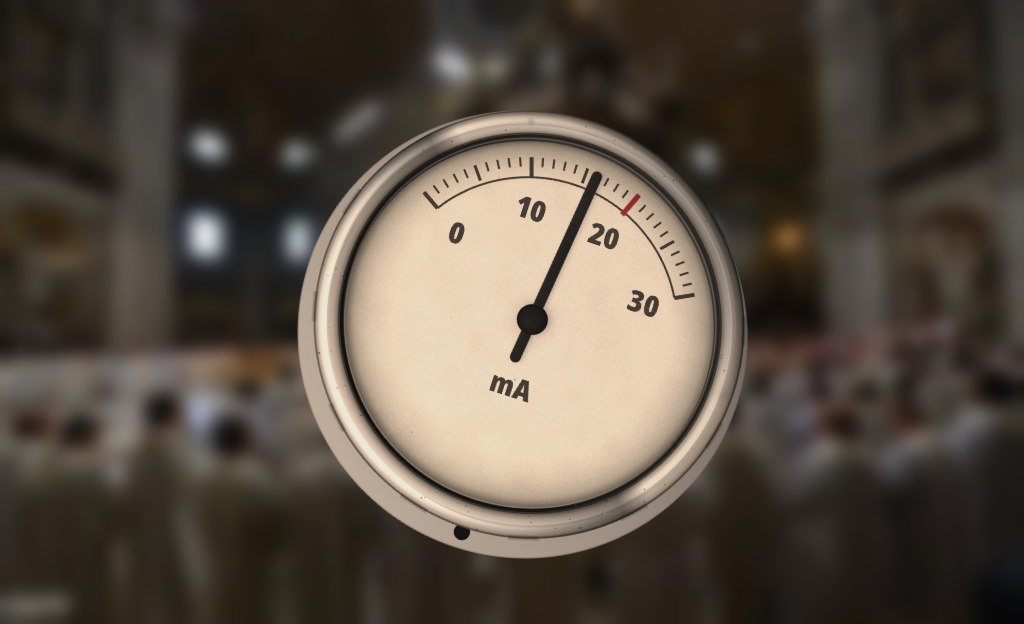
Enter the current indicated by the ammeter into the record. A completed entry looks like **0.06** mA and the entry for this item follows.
**16** mA
